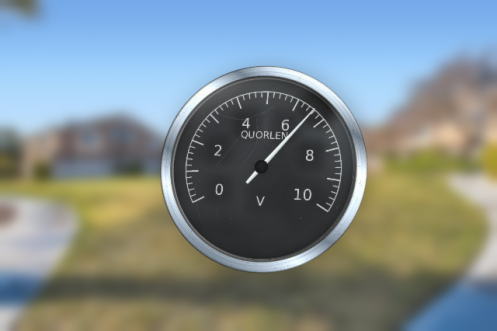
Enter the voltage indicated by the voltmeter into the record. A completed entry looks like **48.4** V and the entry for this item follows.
**6.6** V
